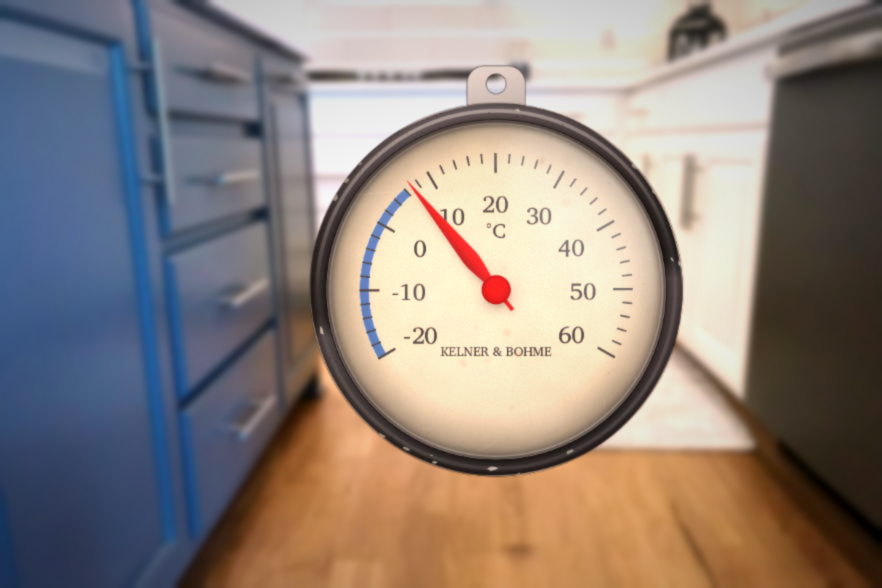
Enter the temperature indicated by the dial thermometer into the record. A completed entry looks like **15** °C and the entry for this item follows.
**7** °C
